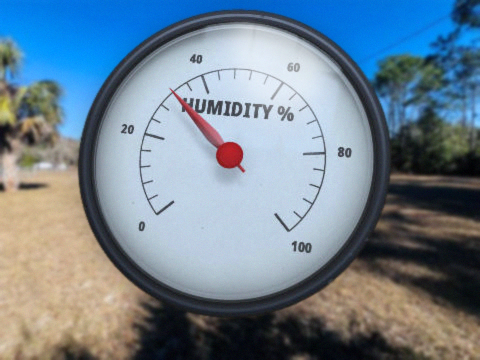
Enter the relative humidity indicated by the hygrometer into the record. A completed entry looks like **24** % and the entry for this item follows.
**32** %
